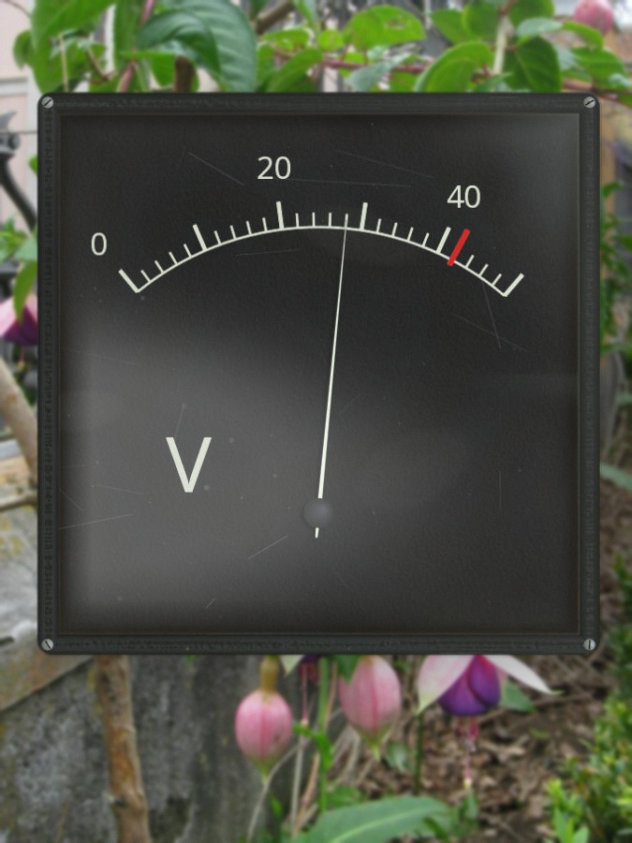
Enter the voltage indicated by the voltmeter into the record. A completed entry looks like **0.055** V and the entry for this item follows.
**28** V
